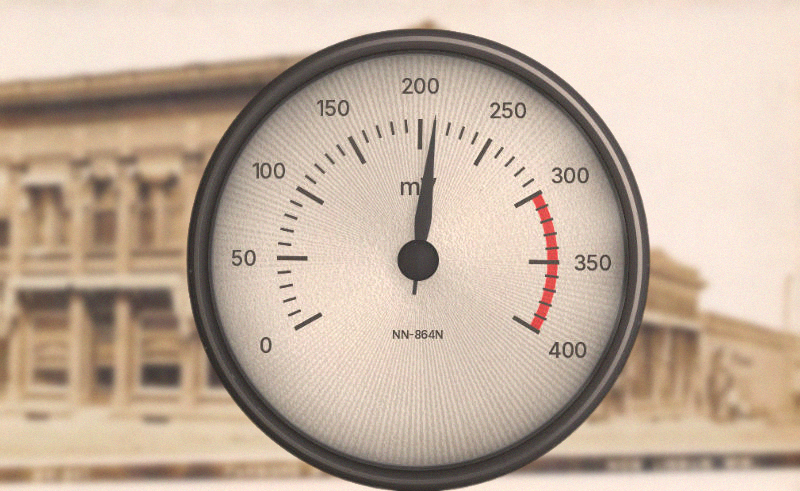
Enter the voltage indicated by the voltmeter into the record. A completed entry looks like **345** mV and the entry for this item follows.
**210** mV
